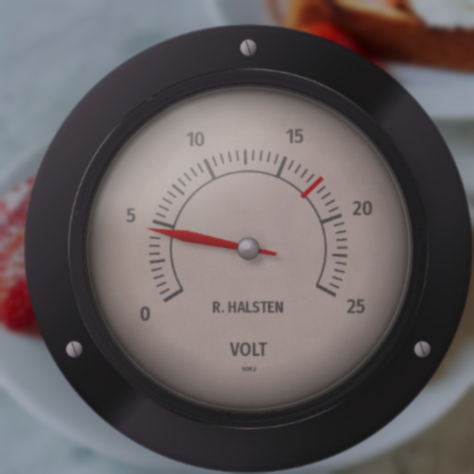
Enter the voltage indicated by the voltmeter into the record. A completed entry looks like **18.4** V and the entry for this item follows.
**4.5** V
